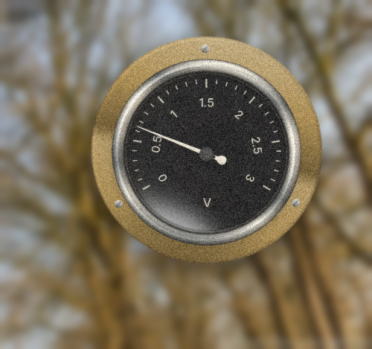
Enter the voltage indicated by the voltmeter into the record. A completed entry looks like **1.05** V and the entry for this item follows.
**0.65** V
